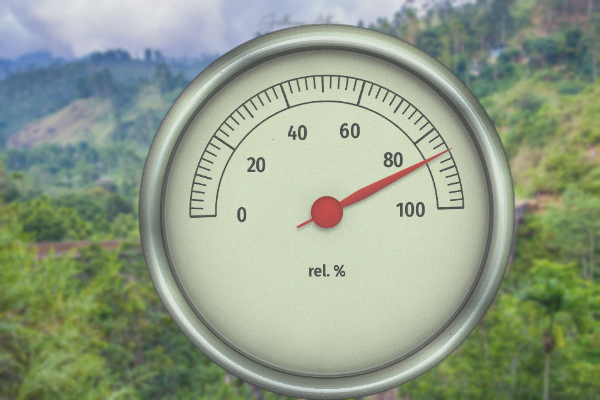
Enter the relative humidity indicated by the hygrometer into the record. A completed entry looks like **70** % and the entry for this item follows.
**86** %
